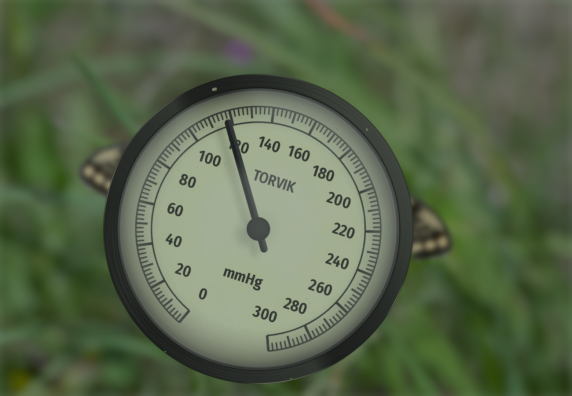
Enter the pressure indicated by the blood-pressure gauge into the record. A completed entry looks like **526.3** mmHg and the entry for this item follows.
**118** mmHg
